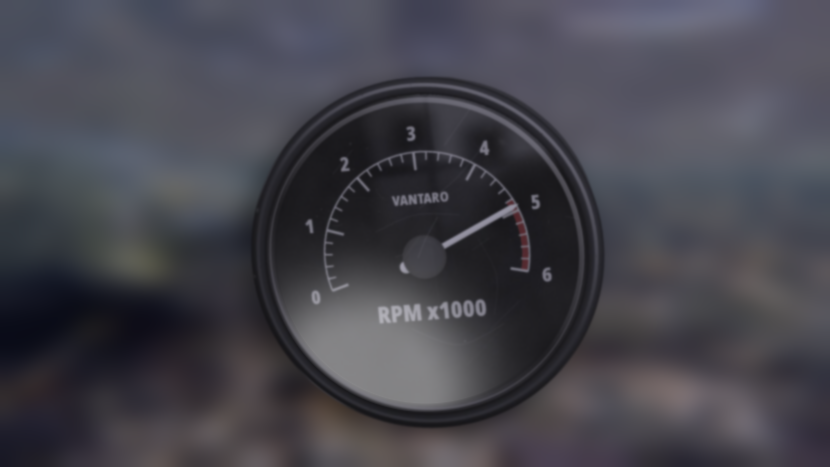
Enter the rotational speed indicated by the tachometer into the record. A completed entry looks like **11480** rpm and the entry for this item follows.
**4900** rpm
